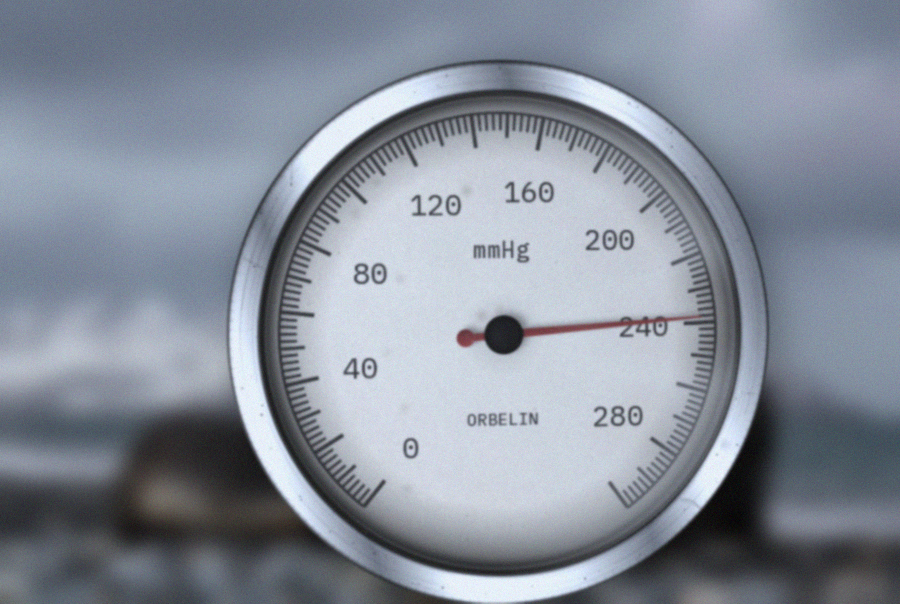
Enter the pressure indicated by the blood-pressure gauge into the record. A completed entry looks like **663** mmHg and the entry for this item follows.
**238** mmHg
